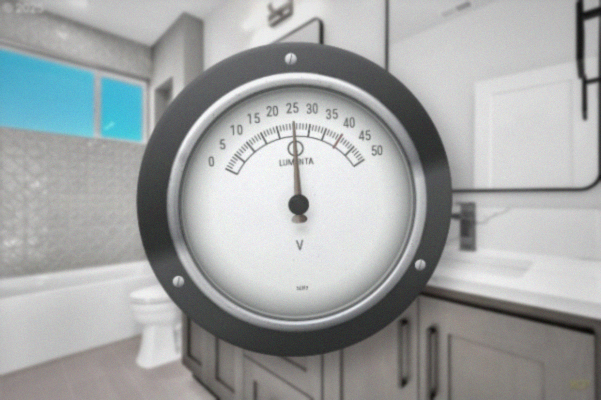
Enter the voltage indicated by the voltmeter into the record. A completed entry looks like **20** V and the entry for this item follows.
**25** V
